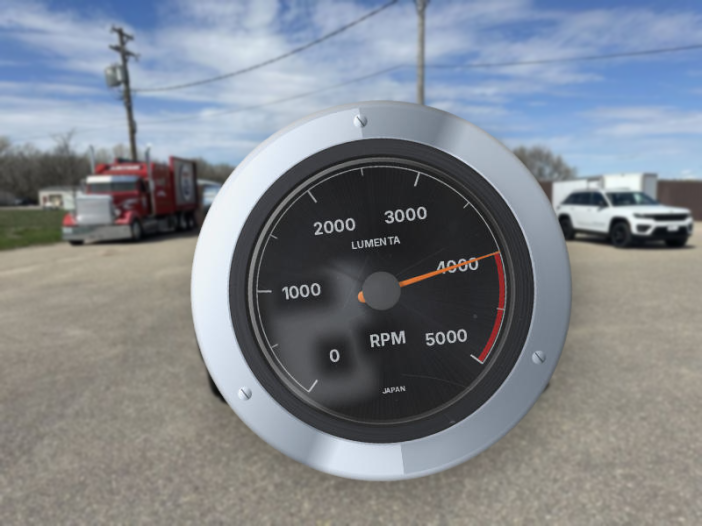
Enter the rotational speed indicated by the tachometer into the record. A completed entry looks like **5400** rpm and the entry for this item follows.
**4000** rpm
